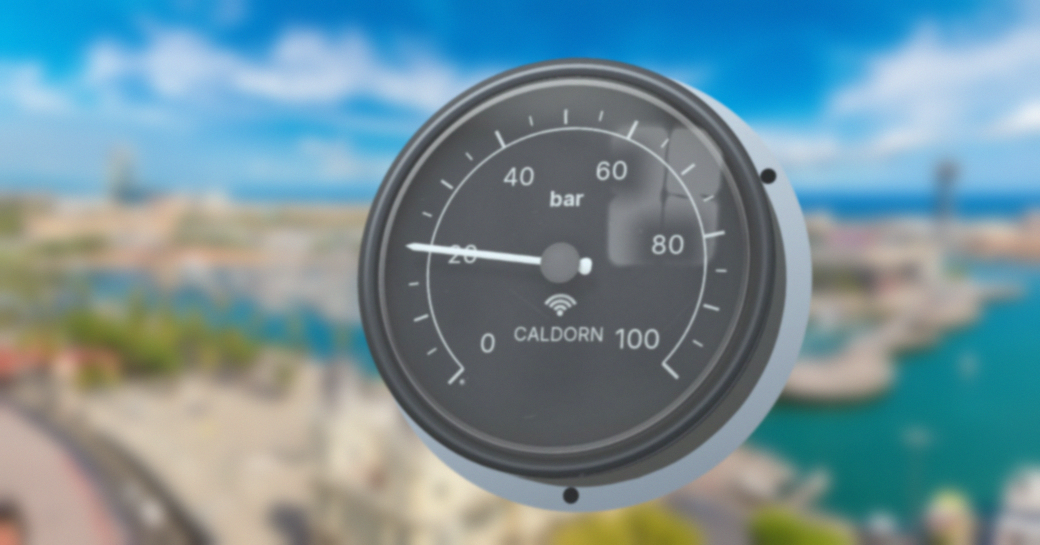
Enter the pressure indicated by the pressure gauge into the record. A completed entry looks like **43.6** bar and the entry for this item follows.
**20** bar
